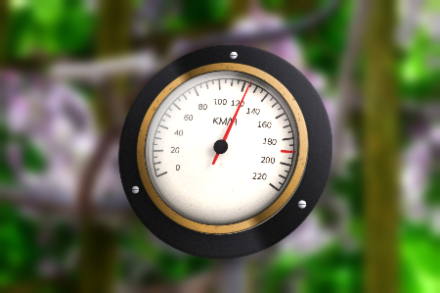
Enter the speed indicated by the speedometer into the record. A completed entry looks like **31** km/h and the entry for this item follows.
**125** km/h
